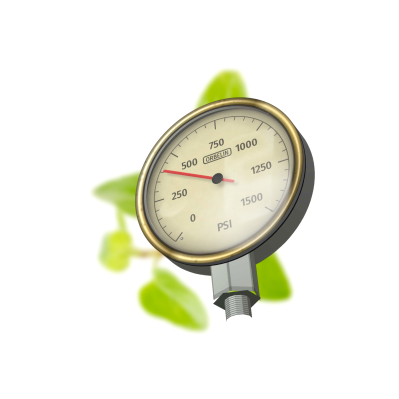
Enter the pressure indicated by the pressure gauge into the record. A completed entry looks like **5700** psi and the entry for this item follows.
**400** psi
